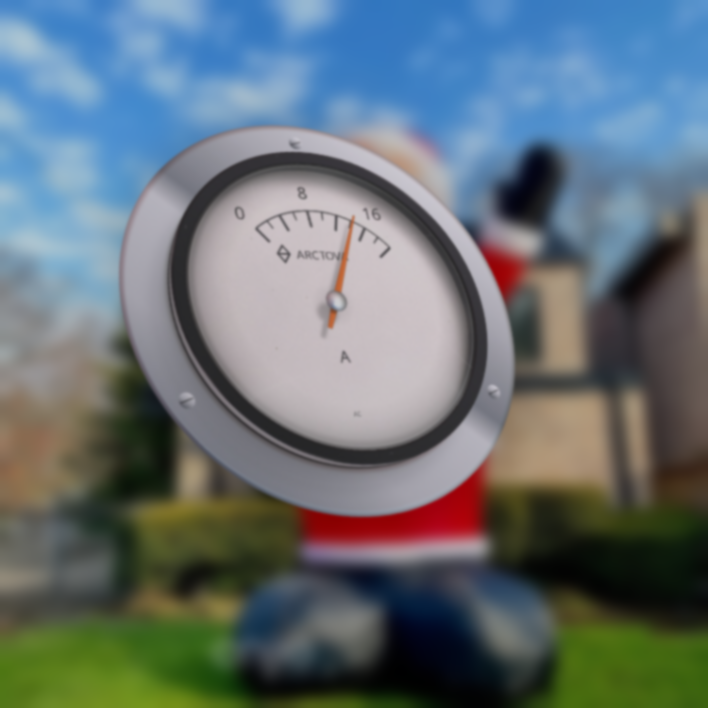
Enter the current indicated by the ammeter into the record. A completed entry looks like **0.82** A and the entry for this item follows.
**14** A
